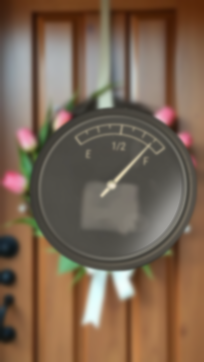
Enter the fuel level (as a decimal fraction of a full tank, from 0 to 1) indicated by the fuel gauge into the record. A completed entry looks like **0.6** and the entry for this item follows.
**0.875**
